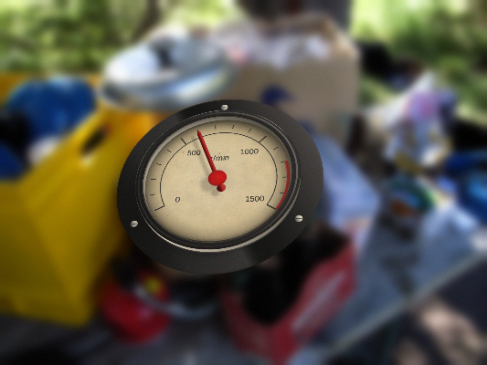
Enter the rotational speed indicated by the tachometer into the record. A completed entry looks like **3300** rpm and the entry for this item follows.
**600** rpm
